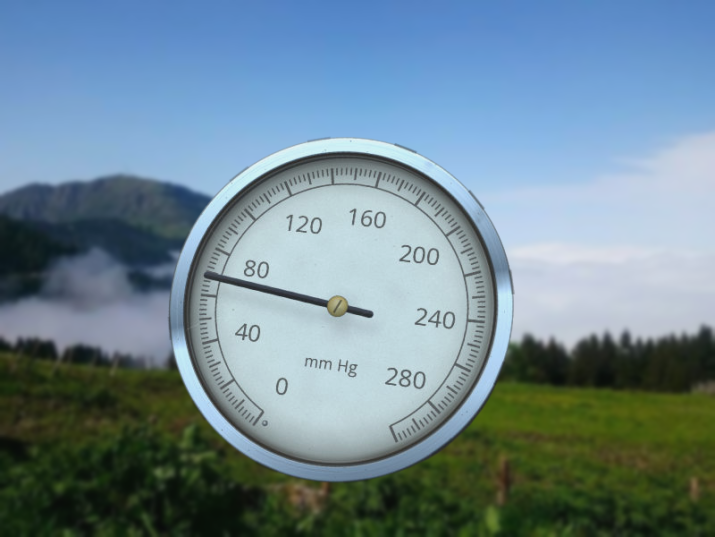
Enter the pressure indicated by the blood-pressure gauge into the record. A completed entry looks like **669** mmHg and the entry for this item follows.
**68** mmHg
